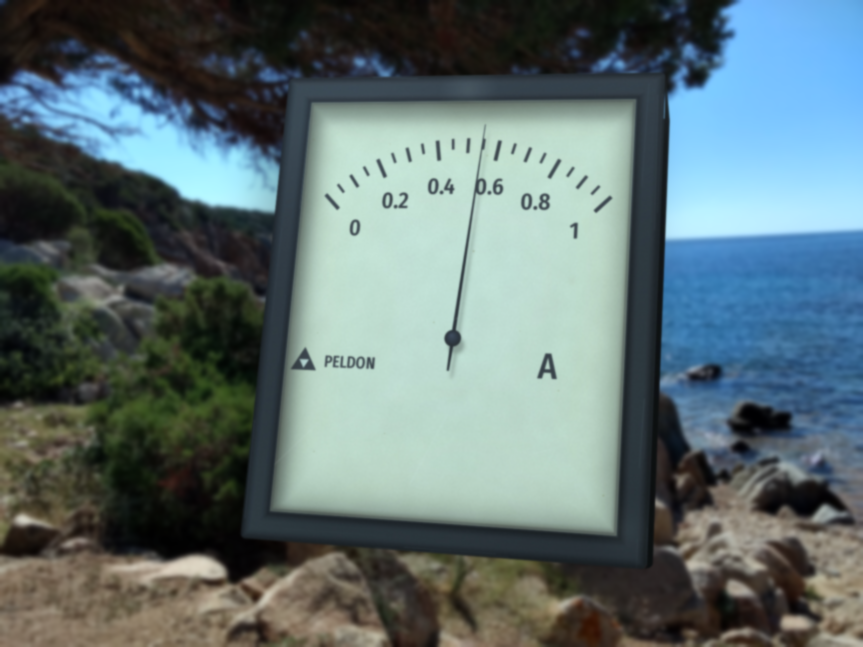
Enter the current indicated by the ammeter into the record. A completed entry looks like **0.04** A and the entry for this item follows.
**0.55** A
